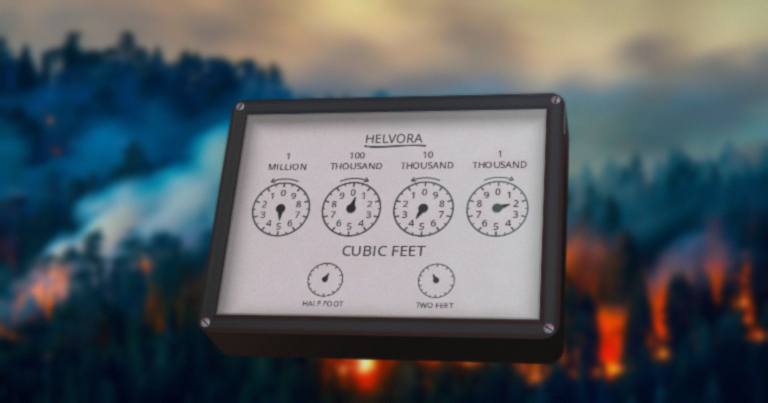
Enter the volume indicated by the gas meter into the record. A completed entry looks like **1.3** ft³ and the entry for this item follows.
**504200** ft³
